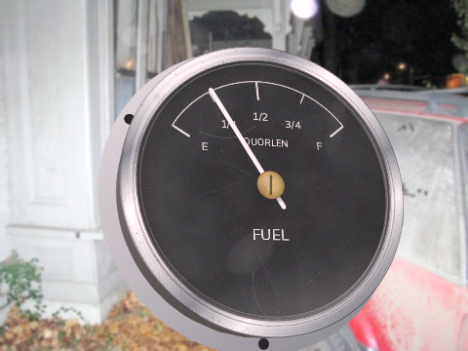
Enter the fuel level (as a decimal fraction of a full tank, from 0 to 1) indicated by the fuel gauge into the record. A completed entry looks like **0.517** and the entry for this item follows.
**0.25**
